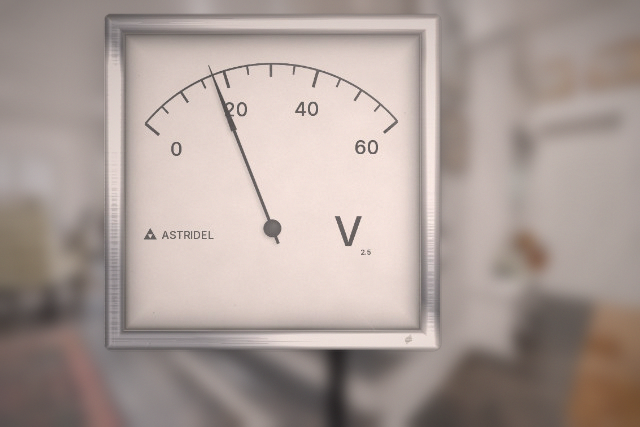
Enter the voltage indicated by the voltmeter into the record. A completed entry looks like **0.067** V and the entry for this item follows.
**17.5** V
